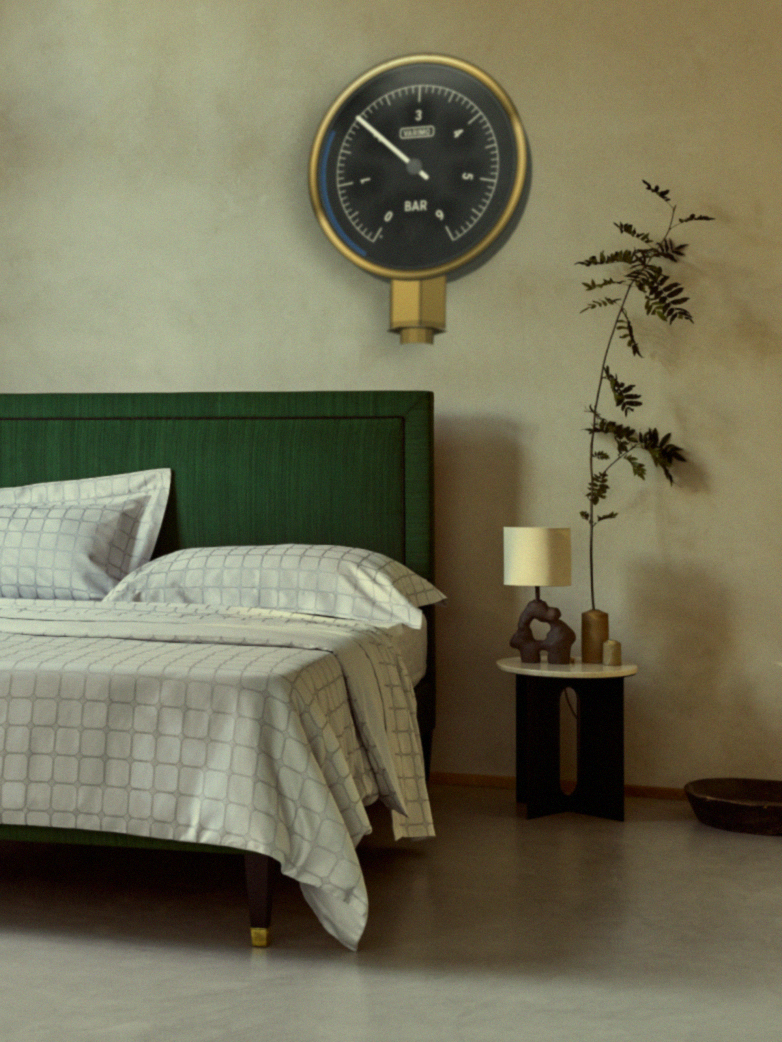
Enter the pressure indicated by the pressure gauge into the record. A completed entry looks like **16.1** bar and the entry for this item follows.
**2** bar
